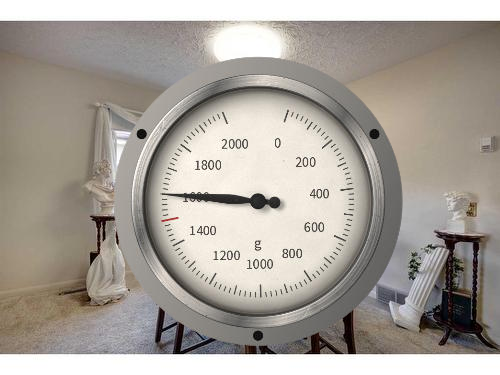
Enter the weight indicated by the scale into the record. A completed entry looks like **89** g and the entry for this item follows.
**1600** g
